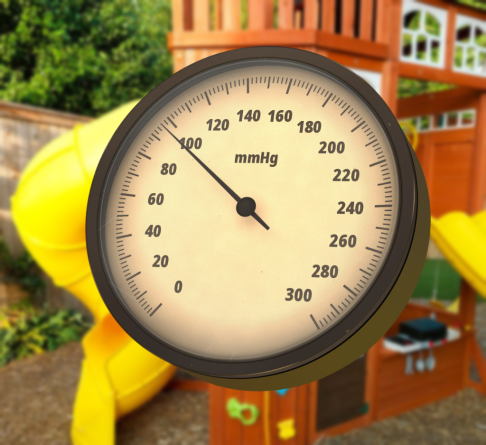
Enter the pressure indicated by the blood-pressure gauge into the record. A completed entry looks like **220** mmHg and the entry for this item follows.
**96** mmHg
